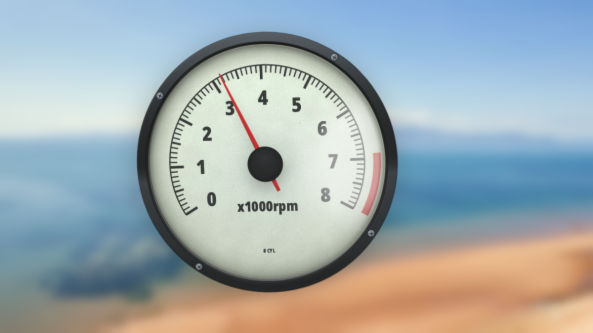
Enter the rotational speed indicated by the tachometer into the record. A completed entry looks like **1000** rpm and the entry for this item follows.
**3200** rpm
